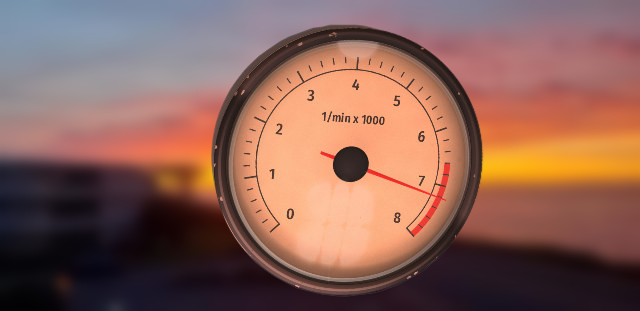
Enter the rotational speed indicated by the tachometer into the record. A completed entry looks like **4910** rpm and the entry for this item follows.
**7200** rpm
